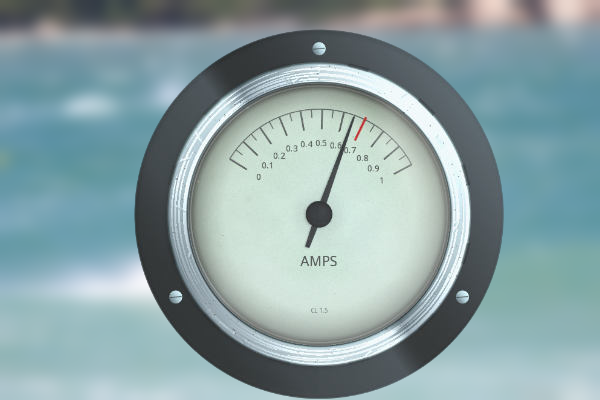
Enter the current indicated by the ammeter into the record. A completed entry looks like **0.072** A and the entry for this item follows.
**0.65** A
